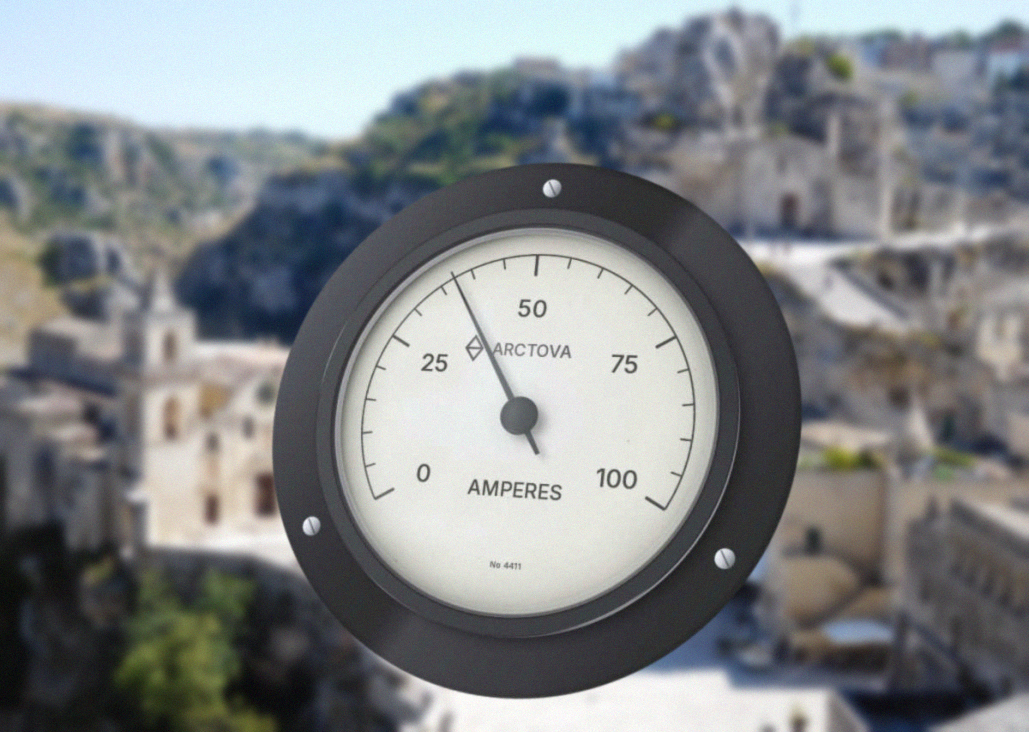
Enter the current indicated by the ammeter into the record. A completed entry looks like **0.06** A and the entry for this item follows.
**37.5** A
